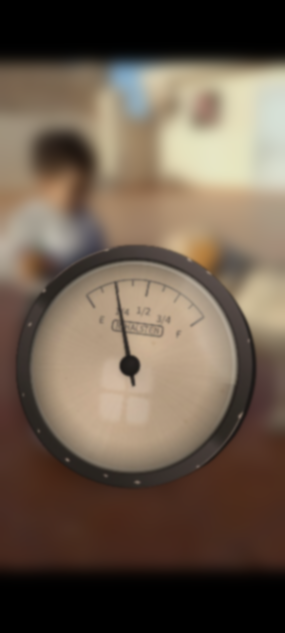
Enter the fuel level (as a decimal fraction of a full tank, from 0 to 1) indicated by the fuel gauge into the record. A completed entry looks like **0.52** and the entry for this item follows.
**0.25**
